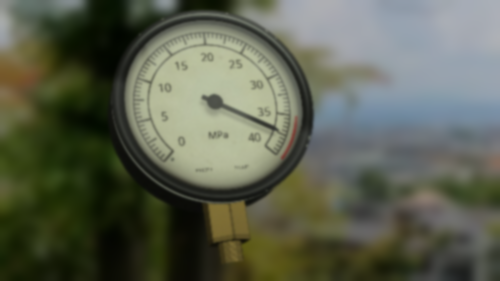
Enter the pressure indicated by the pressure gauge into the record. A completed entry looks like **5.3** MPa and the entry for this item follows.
**37.5** MPa
